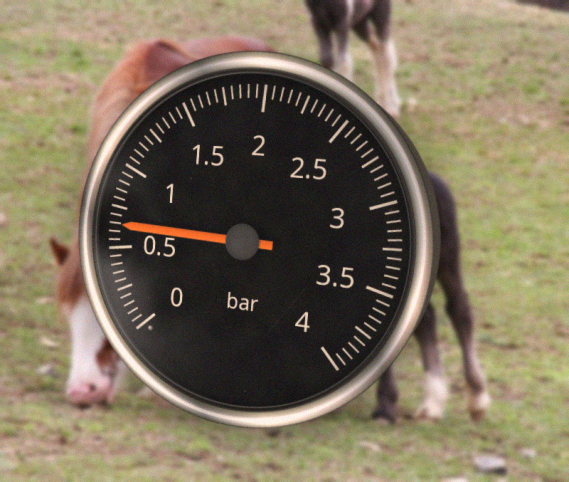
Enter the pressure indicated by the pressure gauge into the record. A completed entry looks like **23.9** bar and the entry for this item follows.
**0.65** bar
